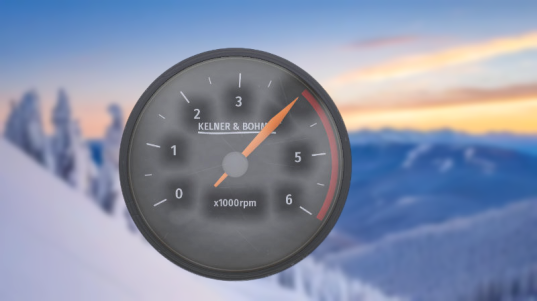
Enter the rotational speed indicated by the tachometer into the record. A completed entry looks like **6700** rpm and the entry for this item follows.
**4000** rpm
